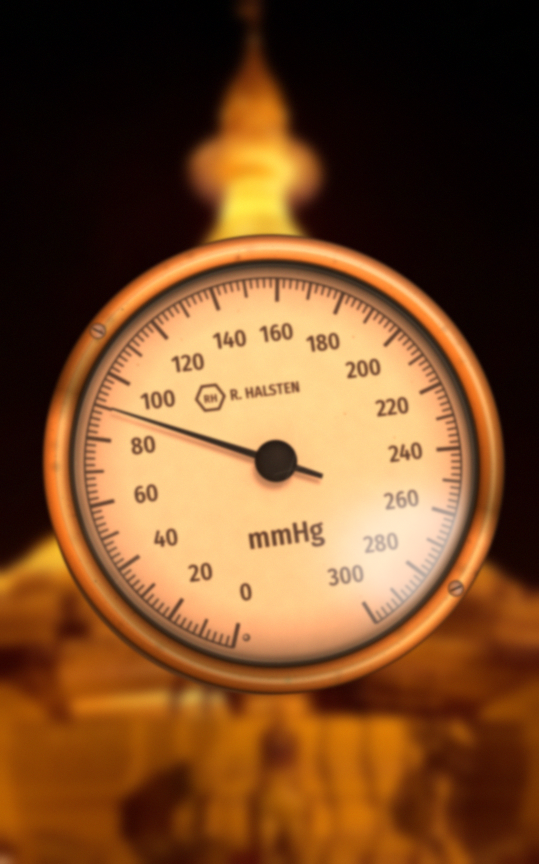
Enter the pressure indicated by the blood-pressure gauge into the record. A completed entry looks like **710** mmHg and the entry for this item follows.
**90** mmHg
